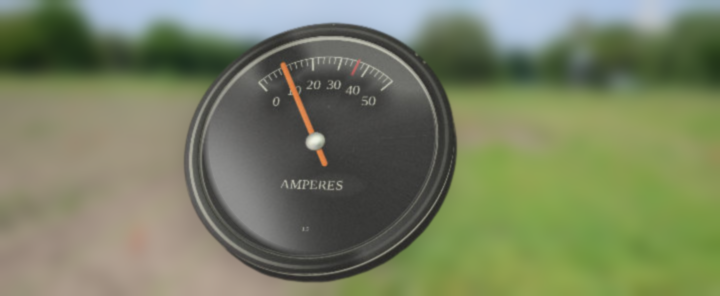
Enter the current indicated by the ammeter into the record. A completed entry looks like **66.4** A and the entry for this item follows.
**10** A
